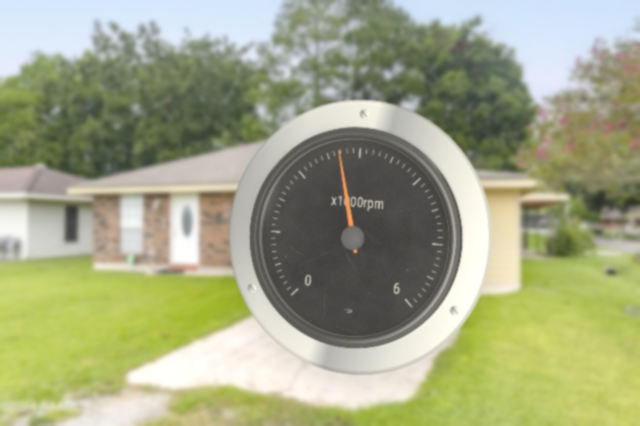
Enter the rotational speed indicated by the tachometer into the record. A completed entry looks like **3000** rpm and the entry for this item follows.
**2700** rpm
